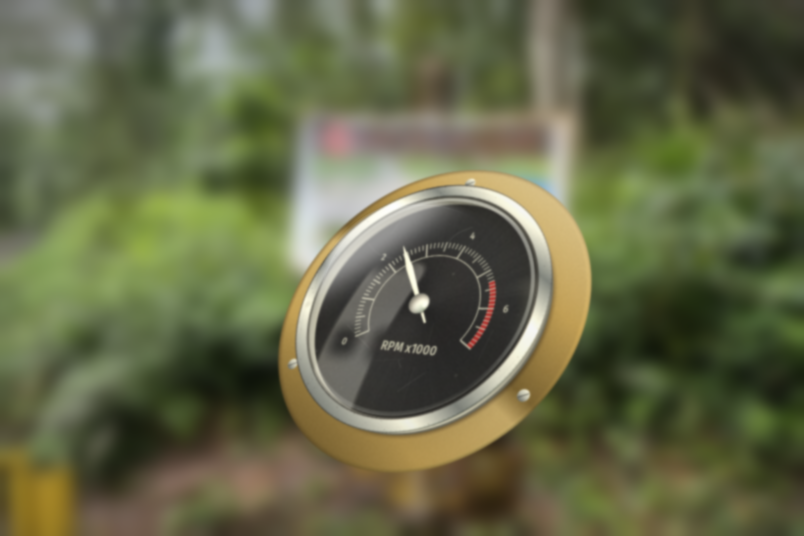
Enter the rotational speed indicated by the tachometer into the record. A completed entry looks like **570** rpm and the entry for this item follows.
**2500** rpm
